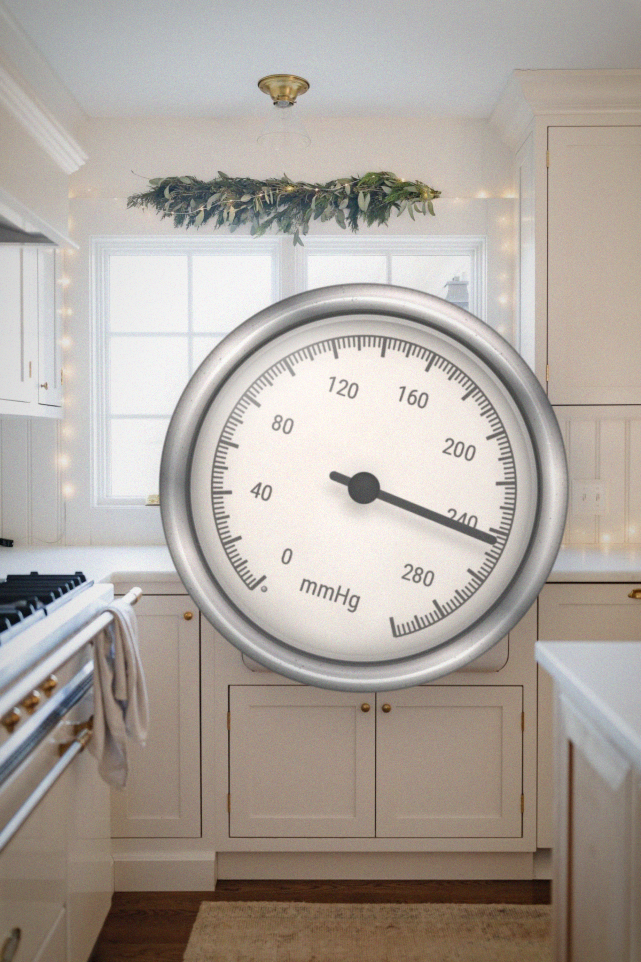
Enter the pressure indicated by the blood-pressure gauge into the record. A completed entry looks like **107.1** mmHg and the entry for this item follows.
**244** mmHg
